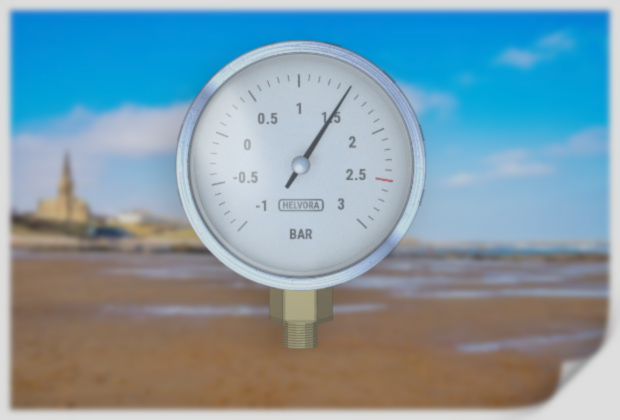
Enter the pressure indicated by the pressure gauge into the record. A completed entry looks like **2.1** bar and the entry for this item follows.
**1.5** bar
